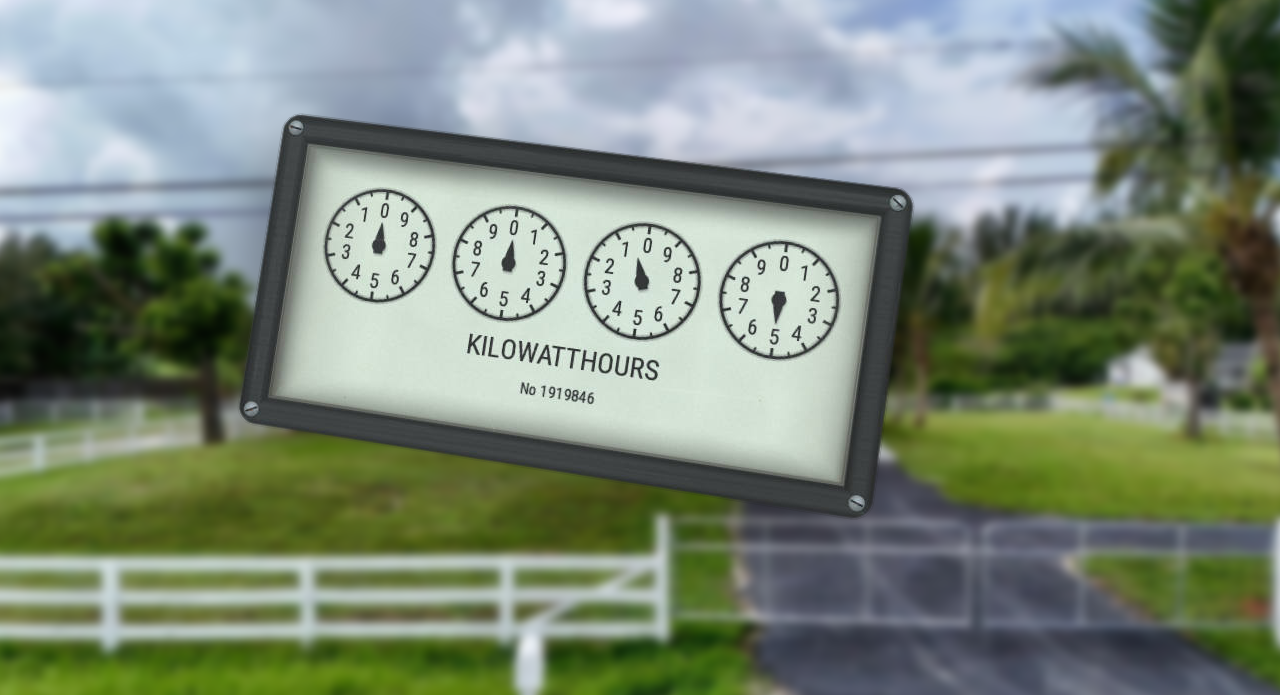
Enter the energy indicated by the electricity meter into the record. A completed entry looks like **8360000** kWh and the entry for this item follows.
**5** kWh
